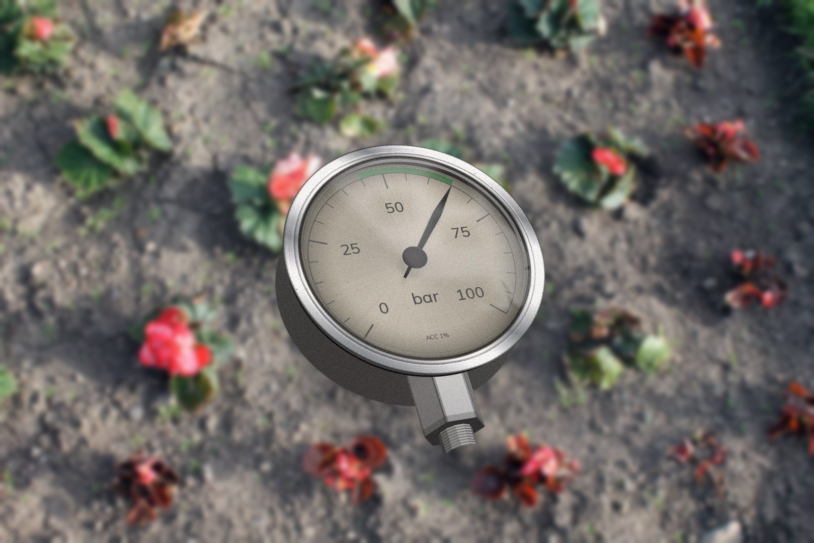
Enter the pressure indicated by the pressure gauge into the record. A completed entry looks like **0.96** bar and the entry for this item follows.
**65** bar
